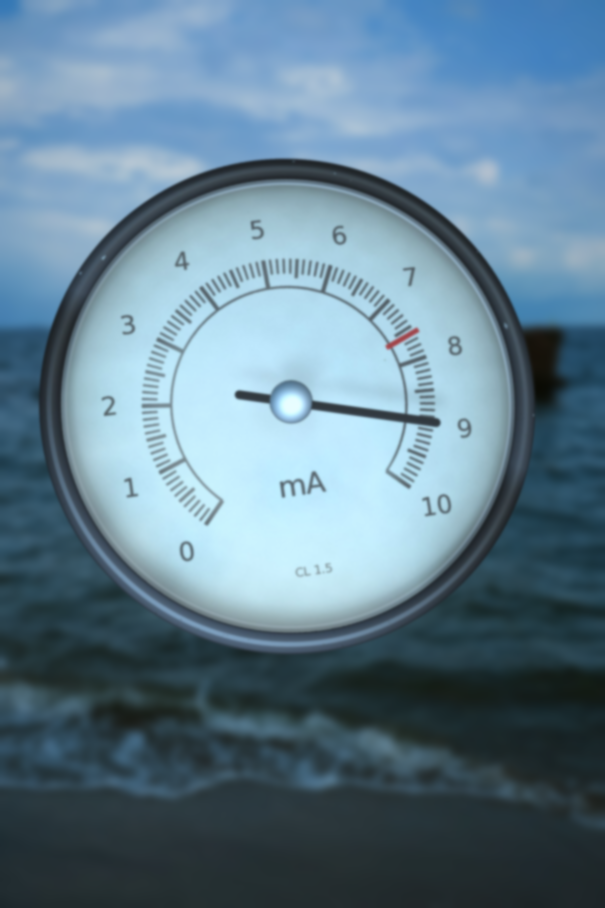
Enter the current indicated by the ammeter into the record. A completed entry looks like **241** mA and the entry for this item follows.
**9** mA
